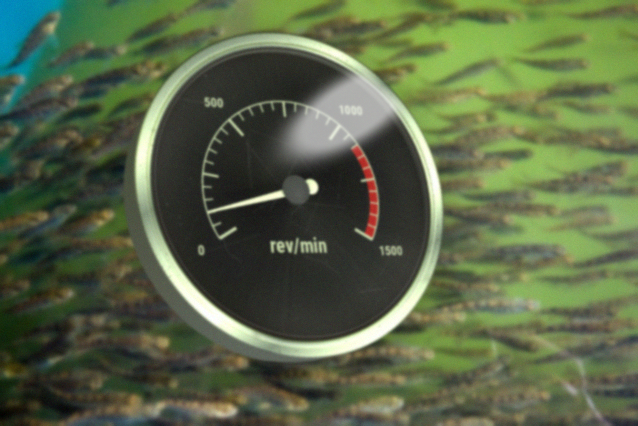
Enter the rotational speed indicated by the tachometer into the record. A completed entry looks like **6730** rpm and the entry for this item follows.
**100** rpm
